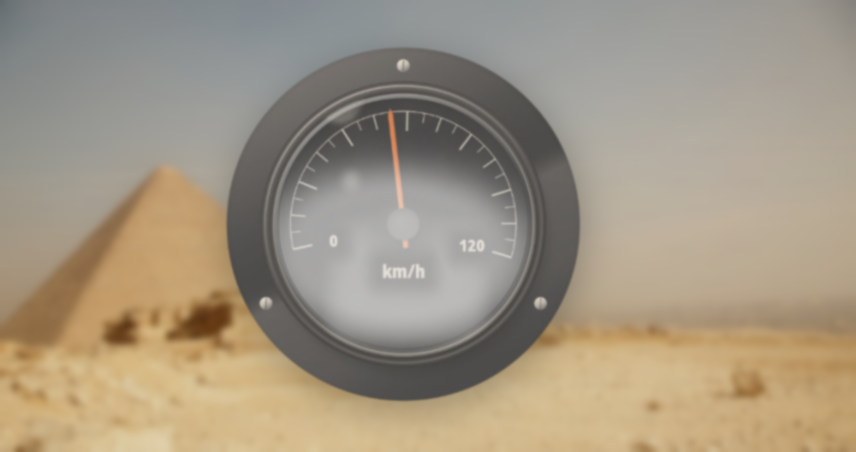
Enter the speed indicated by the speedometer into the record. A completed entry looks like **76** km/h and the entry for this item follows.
**55** km/h
